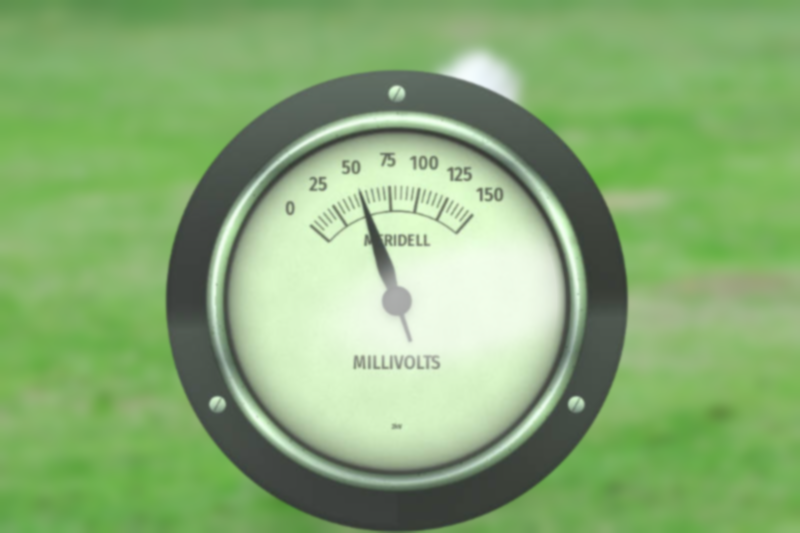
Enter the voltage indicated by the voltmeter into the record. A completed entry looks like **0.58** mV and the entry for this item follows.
**50** mV
